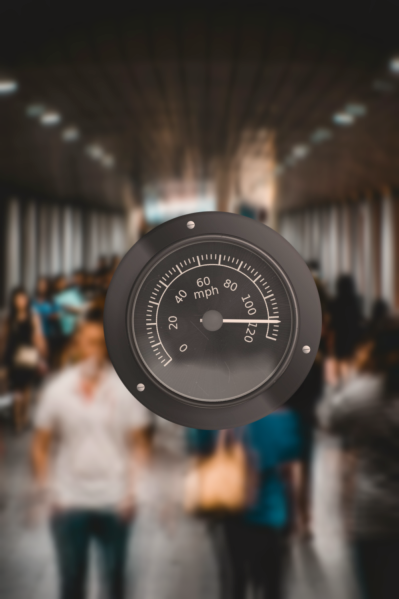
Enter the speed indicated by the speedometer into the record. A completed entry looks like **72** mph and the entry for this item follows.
**112** mph
